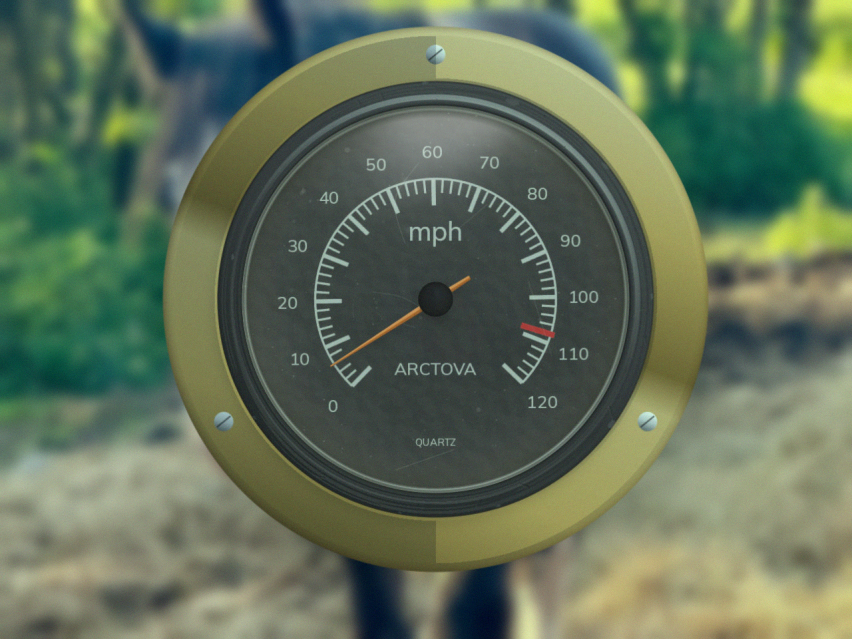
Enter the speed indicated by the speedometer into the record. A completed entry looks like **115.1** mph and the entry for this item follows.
**6** mph
